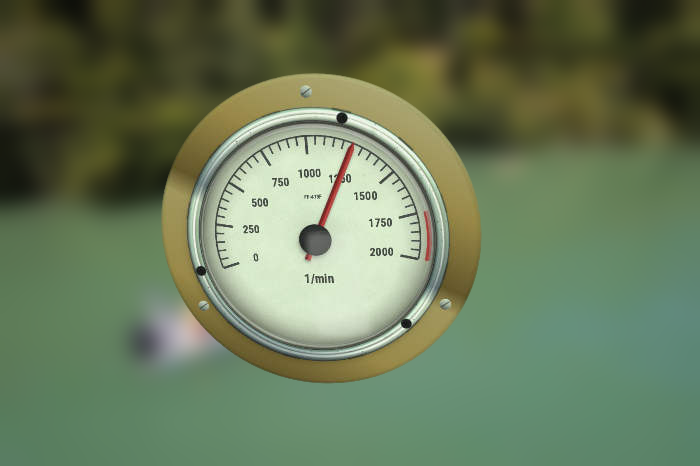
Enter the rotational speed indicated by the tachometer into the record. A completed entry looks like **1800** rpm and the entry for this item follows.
**1250** rpm
